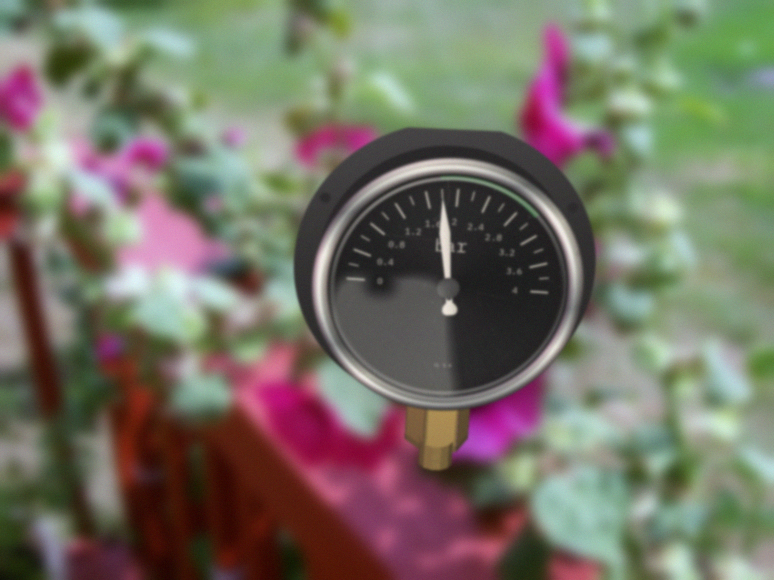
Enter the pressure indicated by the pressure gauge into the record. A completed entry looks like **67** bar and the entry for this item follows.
**1.8** bar
